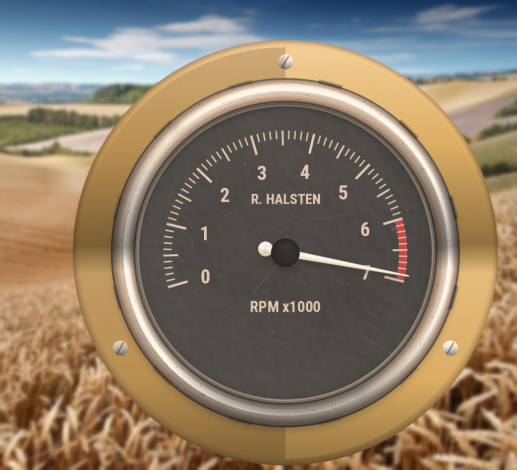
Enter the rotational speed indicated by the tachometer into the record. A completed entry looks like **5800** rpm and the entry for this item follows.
**6900** rpm
